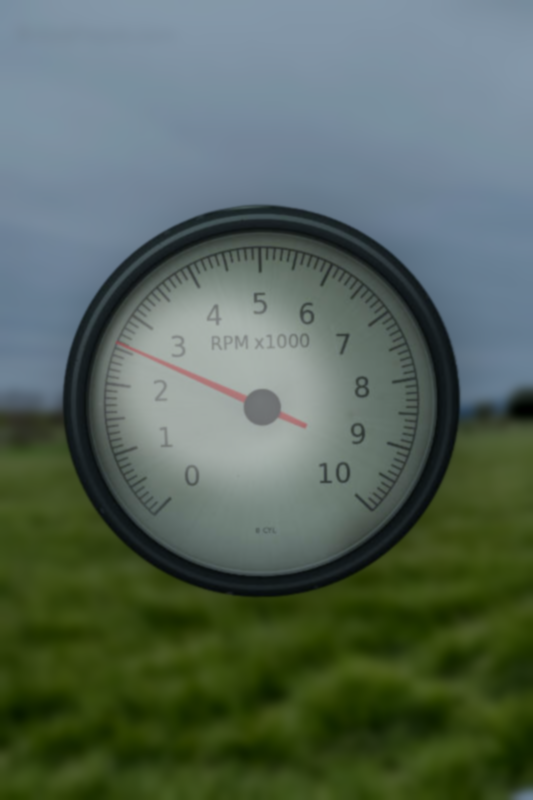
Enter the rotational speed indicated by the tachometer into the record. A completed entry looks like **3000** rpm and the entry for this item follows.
**2600** rpm
